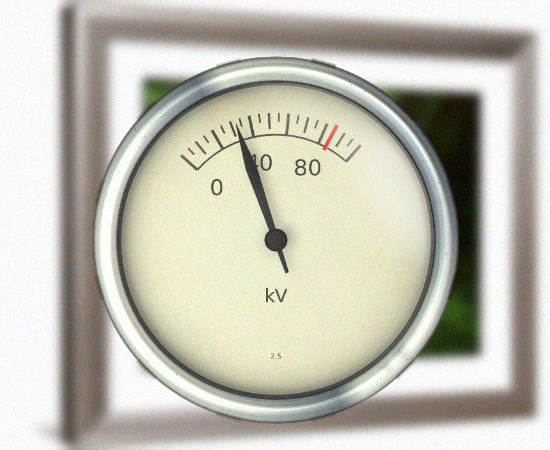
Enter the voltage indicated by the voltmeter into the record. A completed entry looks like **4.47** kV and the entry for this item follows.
**32.5** kV
